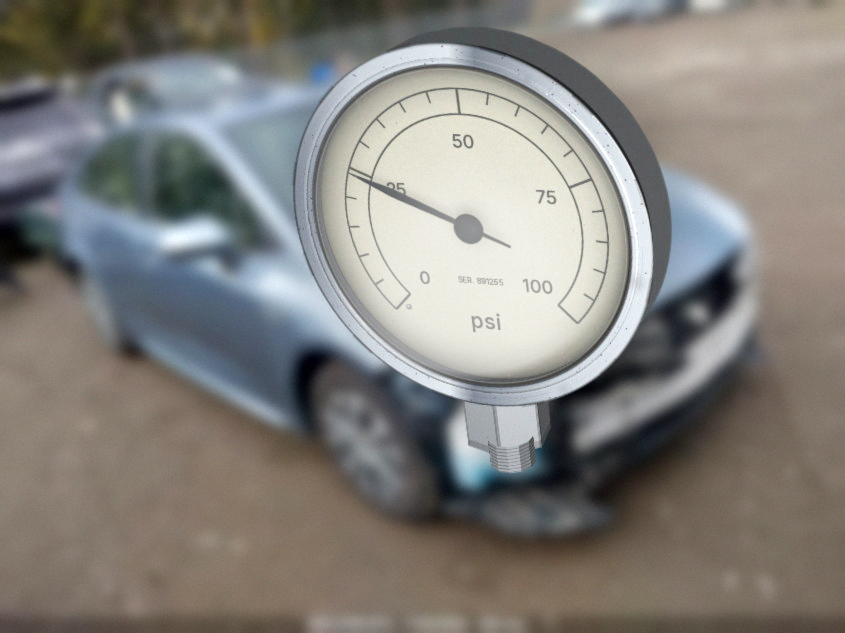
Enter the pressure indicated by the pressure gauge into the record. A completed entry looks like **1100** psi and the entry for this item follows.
**25** psi
